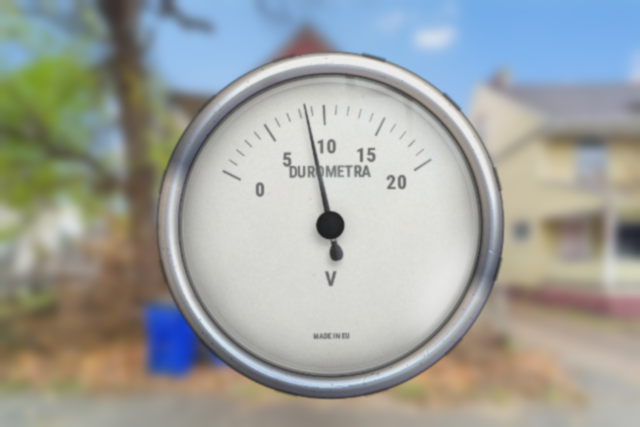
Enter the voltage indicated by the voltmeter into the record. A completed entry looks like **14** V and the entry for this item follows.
**8.5** V
